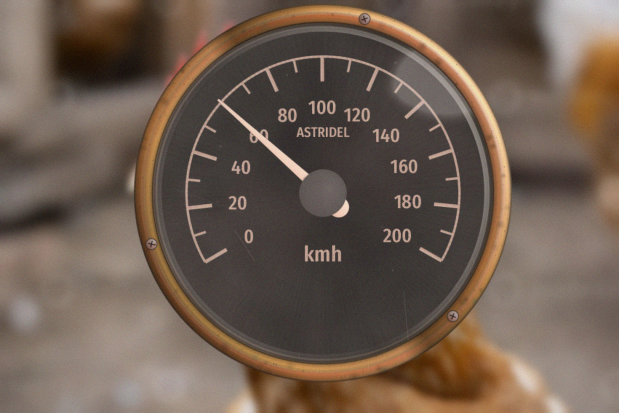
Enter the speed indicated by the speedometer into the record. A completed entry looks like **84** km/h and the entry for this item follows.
**60** km/h
